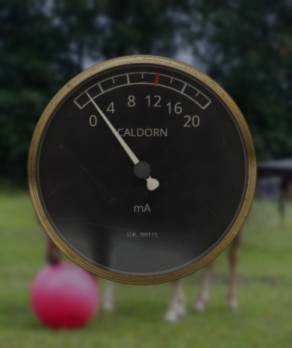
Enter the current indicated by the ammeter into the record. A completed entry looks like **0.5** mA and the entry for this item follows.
**2** mA
